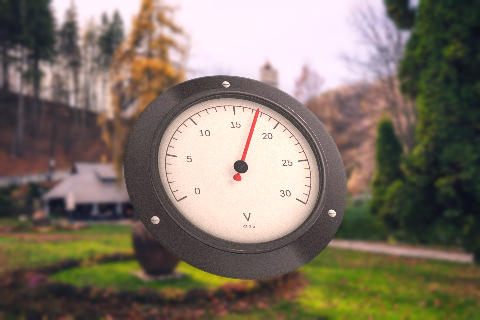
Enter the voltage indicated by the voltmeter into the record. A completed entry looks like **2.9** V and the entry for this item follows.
**17.5** V
